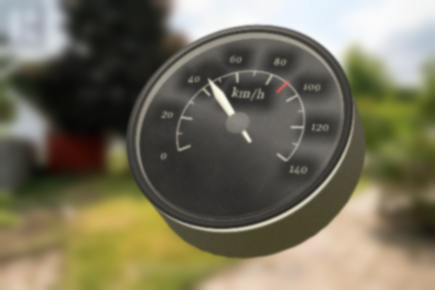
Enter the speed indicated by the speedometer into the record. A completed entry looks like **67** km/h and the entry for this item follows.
**45** km/h
